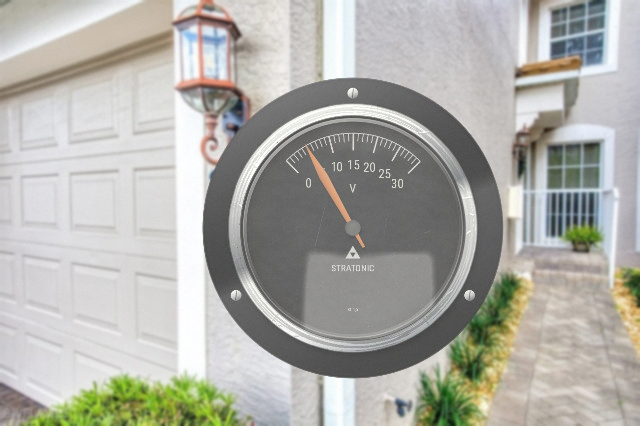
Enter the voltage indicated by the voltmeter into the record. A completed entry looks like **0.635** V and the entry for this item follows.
**5** V
